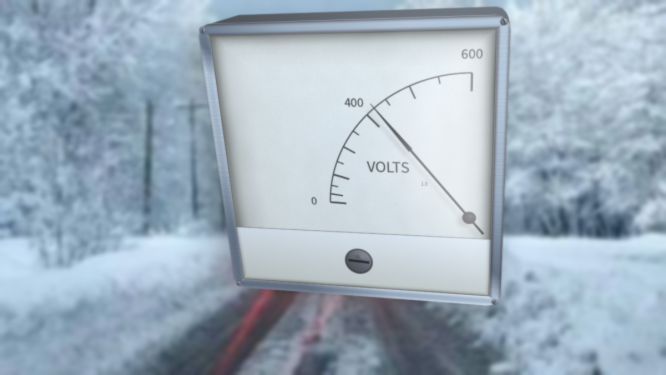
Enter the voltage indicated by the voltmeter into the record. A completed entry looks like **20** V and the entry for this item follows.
**425** V
